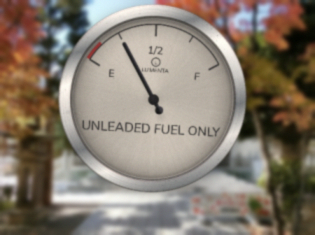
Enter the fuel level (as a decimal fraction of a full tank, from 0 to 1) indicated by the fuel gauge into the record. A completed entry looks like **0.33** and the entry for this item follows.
**0.25**
